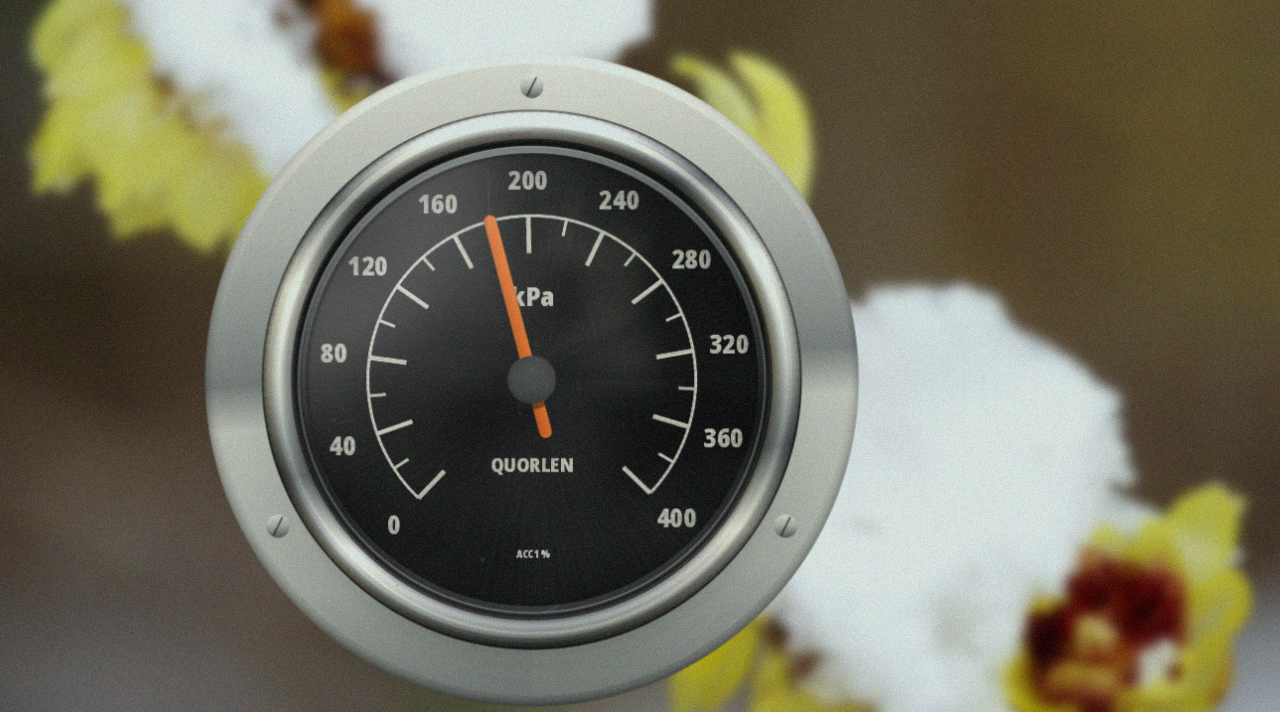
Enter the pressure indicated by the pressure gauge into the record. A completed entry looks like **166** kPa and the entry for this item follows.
**180** kPa
